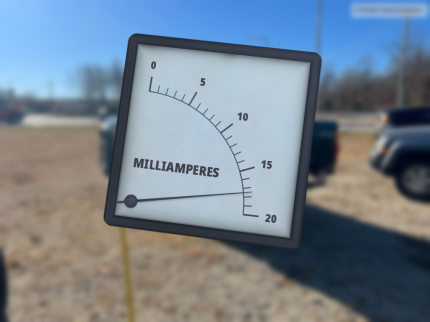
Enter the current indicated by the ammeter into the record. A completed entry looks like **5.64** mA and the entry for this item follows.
**17.5** mA
